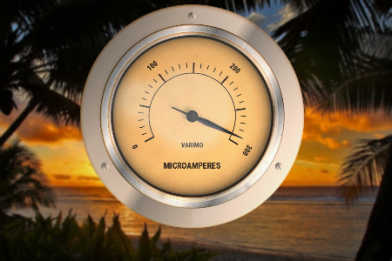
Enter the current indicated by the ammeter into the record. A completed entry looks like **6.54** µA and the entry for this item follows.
**290** µA
